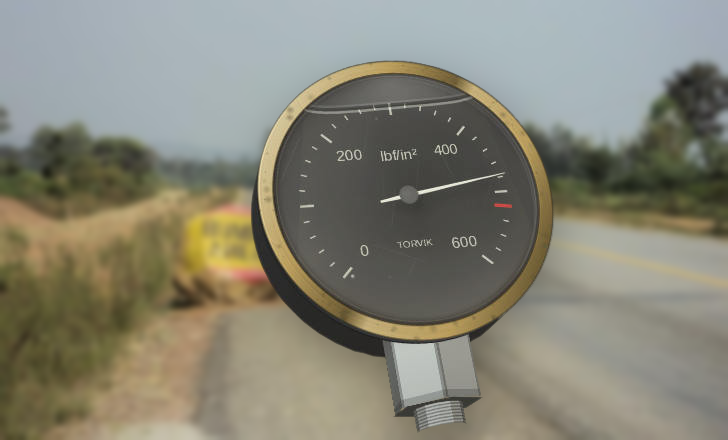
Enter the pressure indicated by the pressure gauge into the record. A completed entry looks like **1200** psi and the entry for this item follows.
**480** psi
